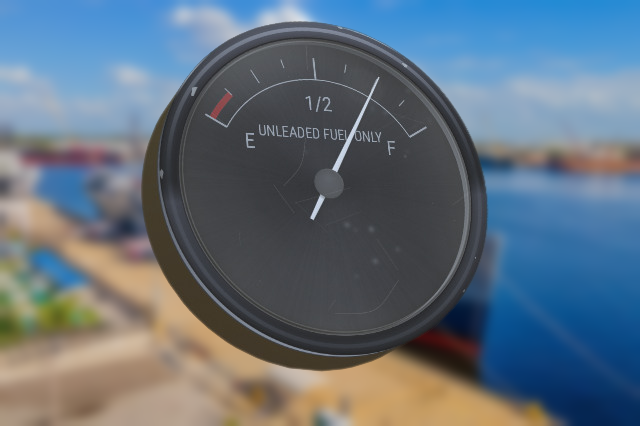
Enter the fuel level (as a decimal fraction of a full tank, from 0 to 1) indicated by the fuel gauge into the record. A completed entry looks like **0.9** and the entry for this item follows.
**0.75**
